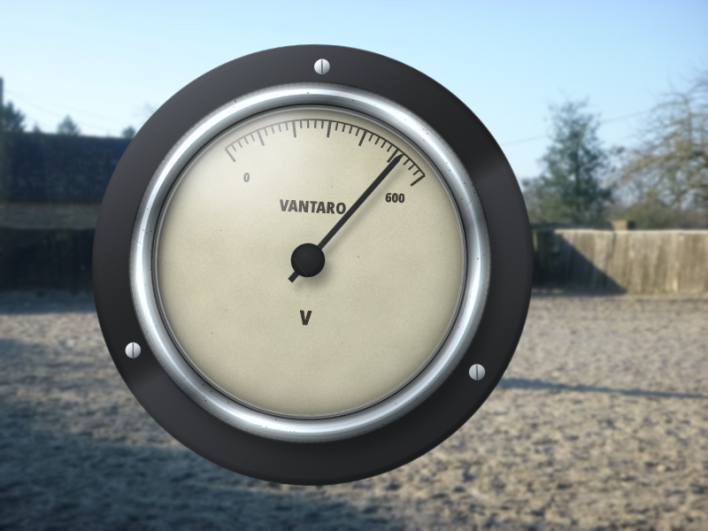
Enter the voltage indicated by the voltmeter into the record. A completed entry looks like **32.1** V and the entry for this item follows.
**520** V
